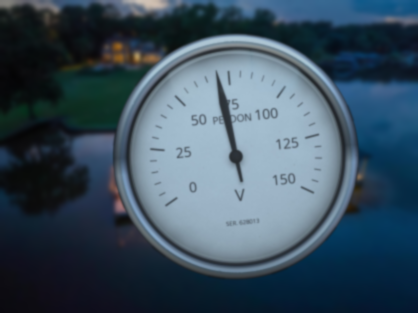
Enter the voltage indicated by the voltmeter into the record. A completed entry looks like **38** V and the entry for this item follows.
**70** V
